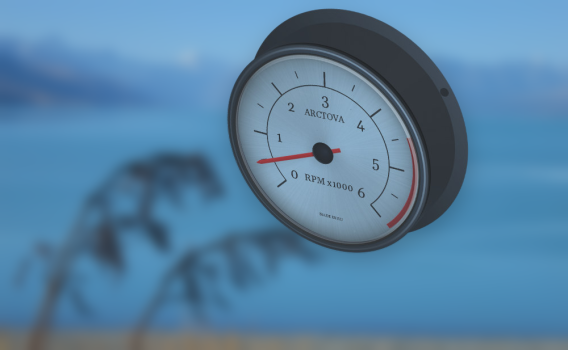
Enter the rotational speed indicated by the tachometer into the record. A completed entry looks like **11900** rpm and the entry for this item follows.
**500** rpm
